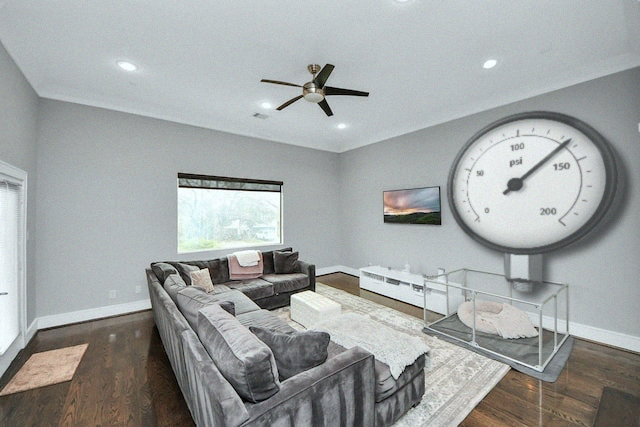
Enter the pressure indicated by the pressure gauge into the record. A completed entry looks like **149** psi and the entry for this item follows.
**135** psi
